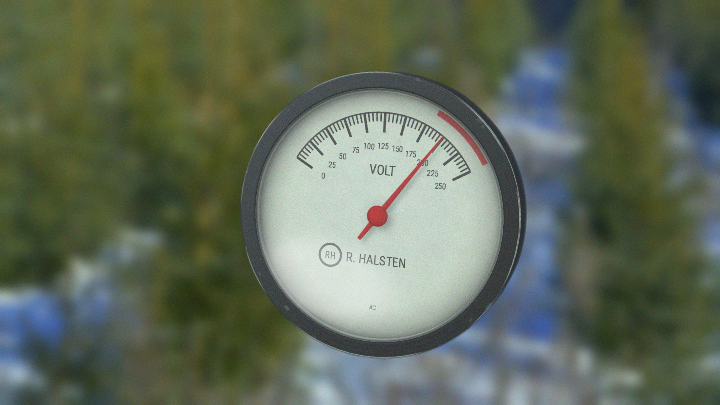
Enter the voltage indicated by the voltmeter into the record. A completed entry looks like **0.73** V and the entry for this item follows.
**200** V
